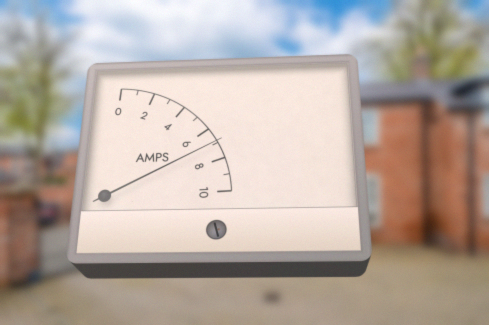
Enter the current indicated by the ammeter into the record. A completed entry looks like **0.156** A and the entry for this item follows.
**7** A
